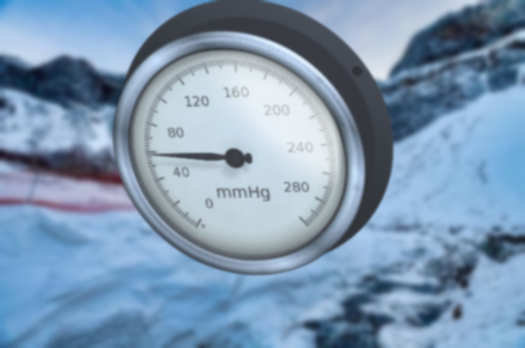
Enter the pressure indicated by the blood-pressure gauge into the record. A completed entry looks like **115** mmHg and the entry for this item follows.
**60** mmHg
